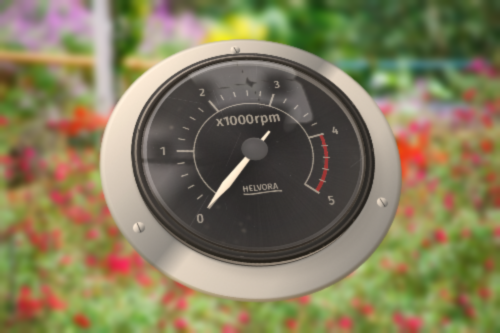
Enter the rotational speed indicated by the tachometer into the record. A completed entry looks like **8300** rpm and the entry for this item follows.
**0** rpm
